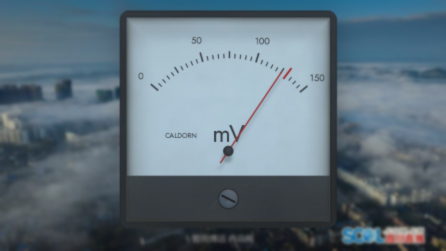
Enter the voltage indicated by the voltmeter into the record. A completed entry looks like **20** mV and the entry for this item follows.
**125** mV
